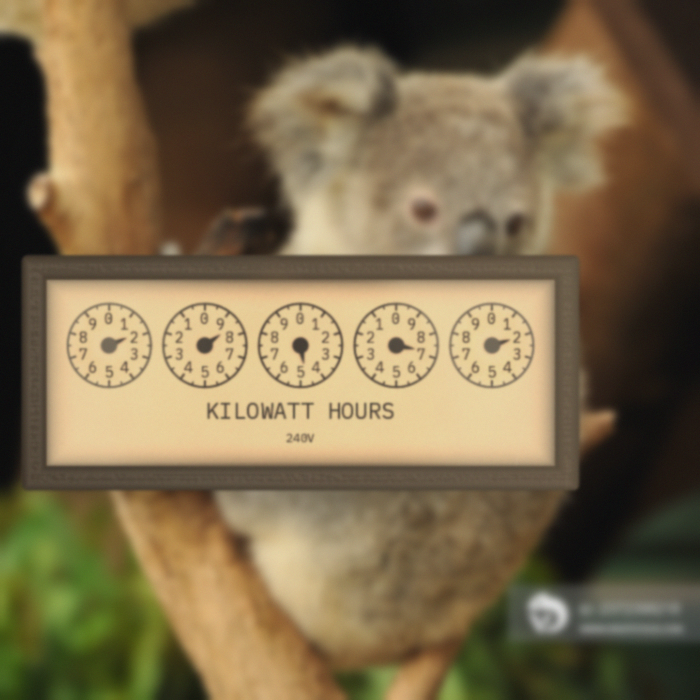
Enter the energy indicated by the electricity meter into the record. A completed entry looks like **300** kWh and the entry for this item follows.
**18472** kWh
